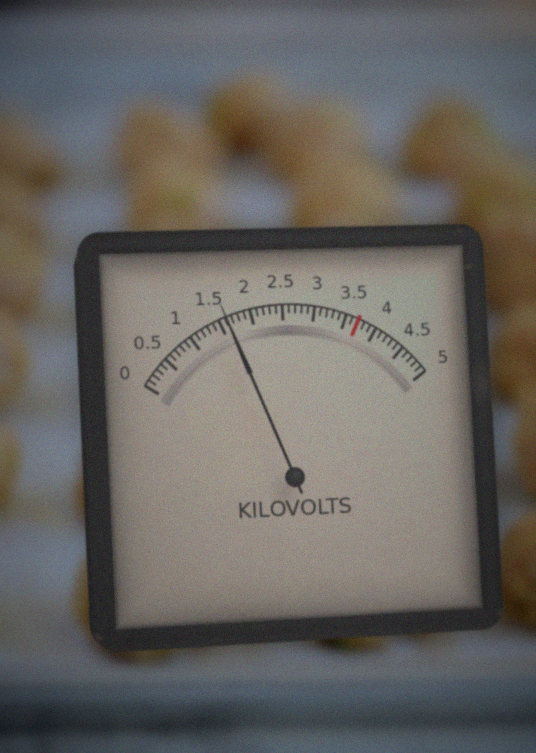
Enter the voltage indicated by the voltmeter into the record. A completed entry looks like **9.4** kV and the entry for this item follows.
**1.6** kV
